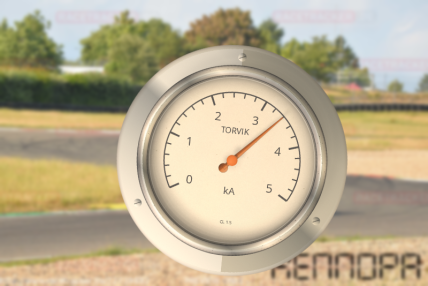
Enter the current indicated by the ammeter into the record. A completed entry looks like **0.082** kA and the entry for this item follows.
**3.4** kA
